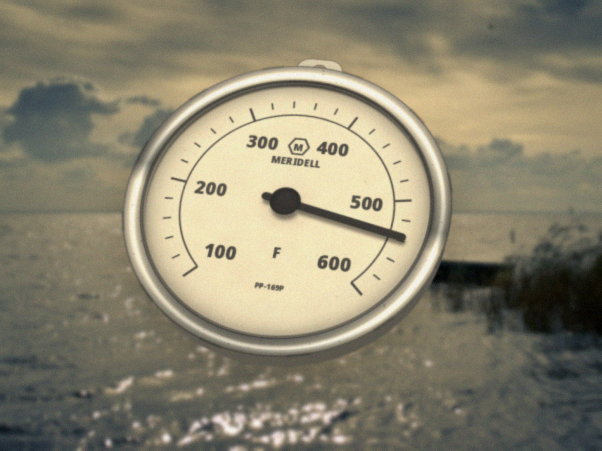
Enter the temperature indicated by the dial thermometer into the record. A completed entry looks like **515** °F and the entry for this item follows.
**540** °F
